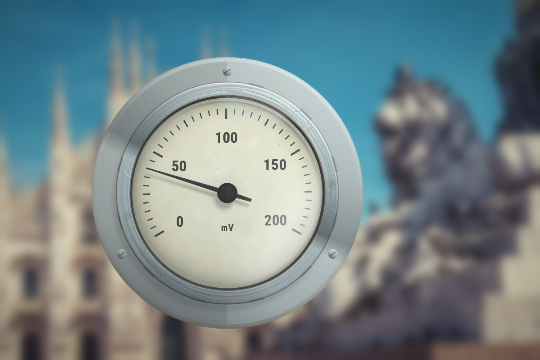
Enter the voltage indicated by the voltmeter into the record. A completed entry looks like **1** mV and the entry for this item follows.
**40** mV
